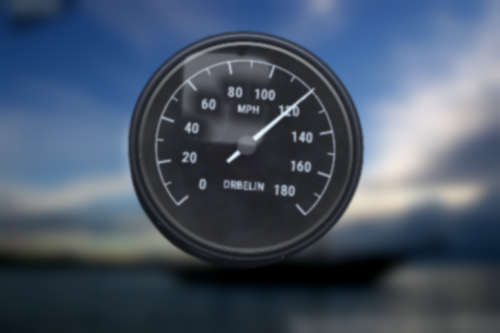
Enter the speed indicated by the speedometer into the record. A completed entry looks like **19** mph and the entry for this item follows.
**120** mph
